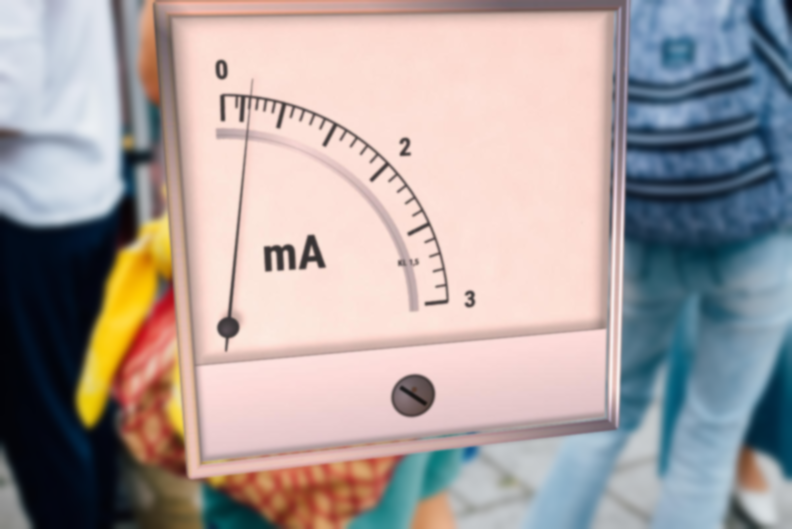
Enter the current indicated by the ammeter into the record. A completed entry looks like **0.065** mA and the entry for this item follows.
**0.6** mA
